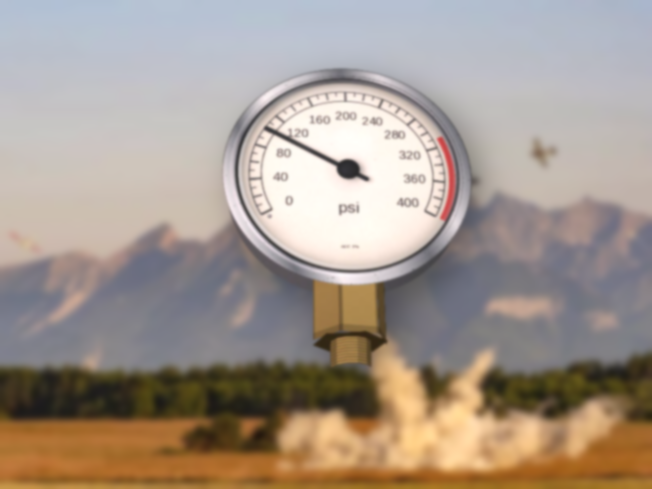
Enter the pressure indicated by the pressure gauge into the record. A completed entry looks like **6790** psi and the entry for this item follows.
**100** psi
